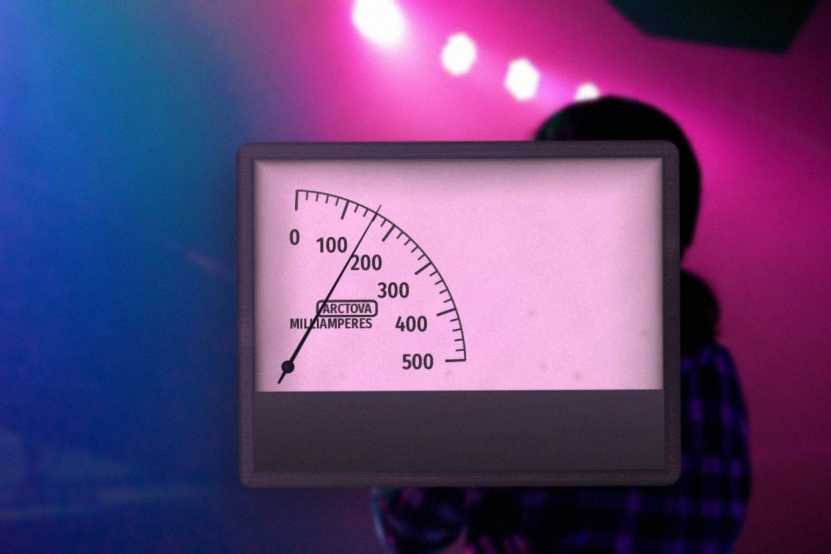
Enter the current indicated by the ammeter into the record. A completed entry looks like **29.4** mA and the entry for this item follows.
**160** mA
